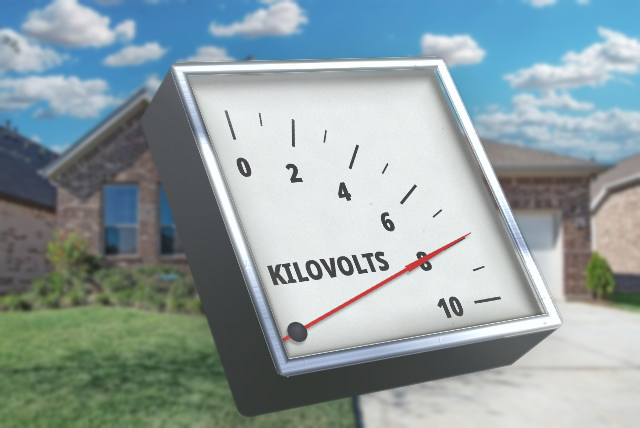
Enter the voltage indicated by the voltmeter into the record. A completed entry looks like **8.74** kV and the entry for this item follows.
**8** kV
